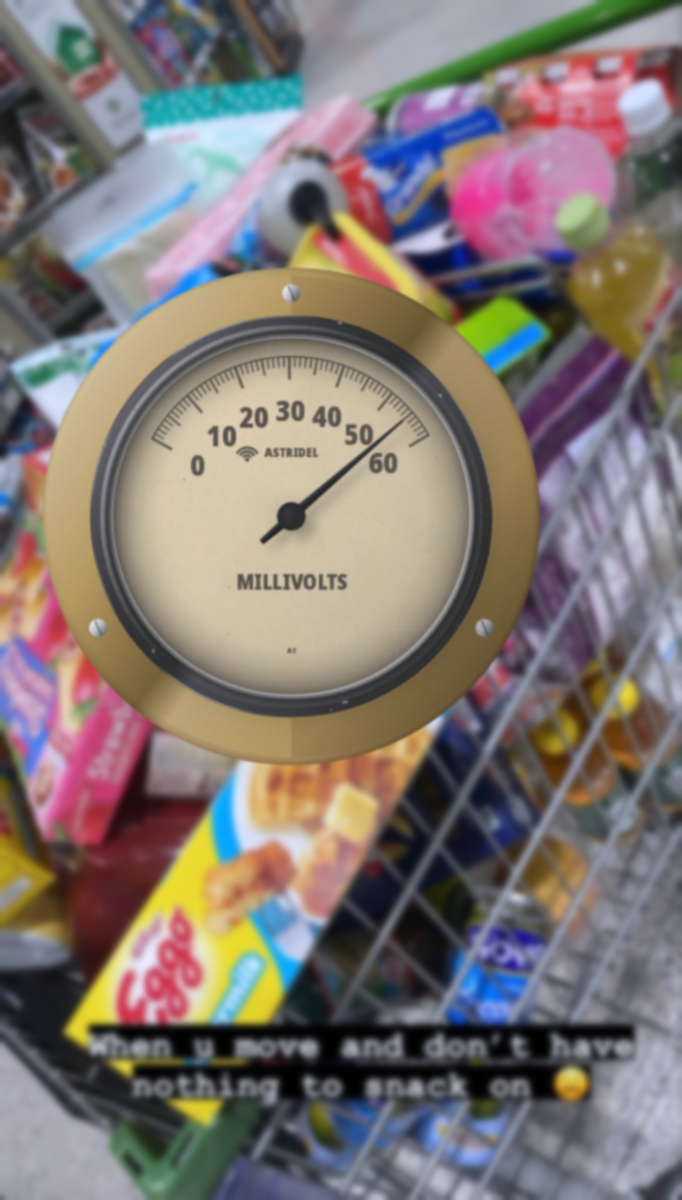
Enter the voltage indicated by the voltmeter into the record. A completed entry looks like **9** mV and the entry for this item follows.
**55** mV
